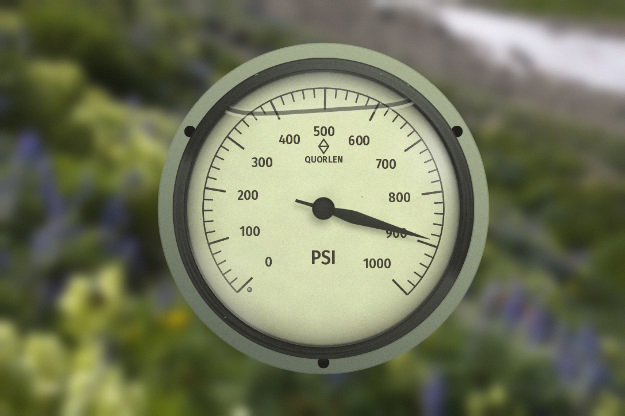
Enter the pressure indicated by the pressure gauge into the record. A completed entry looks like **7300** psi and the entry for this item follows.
**890** psi
